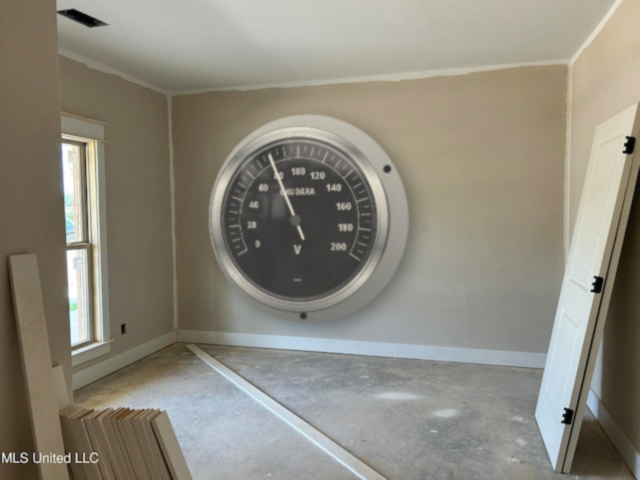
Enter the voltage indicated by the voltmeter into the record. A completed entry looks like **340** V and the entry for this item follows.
**80** V
